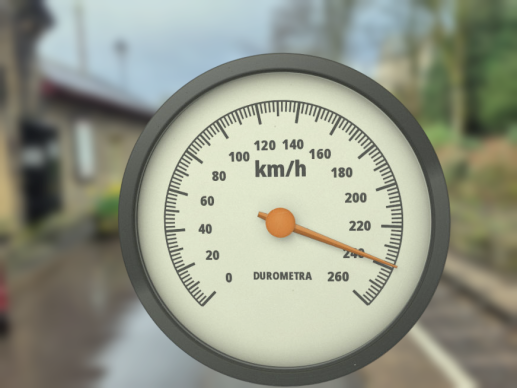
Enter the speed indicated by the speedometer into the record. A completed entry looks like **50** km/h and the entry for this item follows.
**238** km/h
